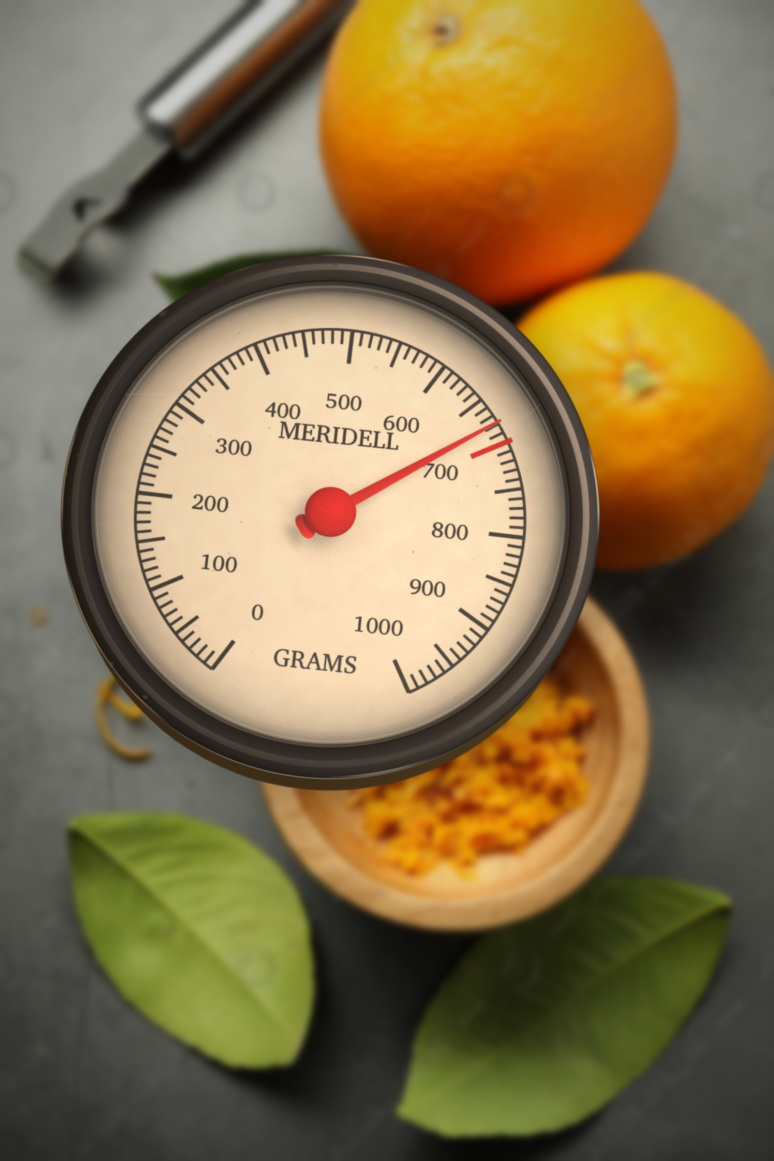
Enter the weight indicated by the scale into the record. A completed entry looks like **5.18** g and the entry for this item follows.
**680** g
